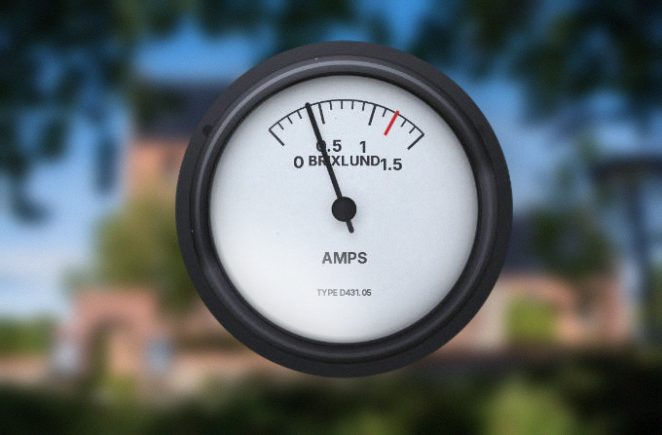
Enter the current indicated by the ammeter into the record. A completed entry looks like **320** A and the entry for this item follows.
**0.4** A
